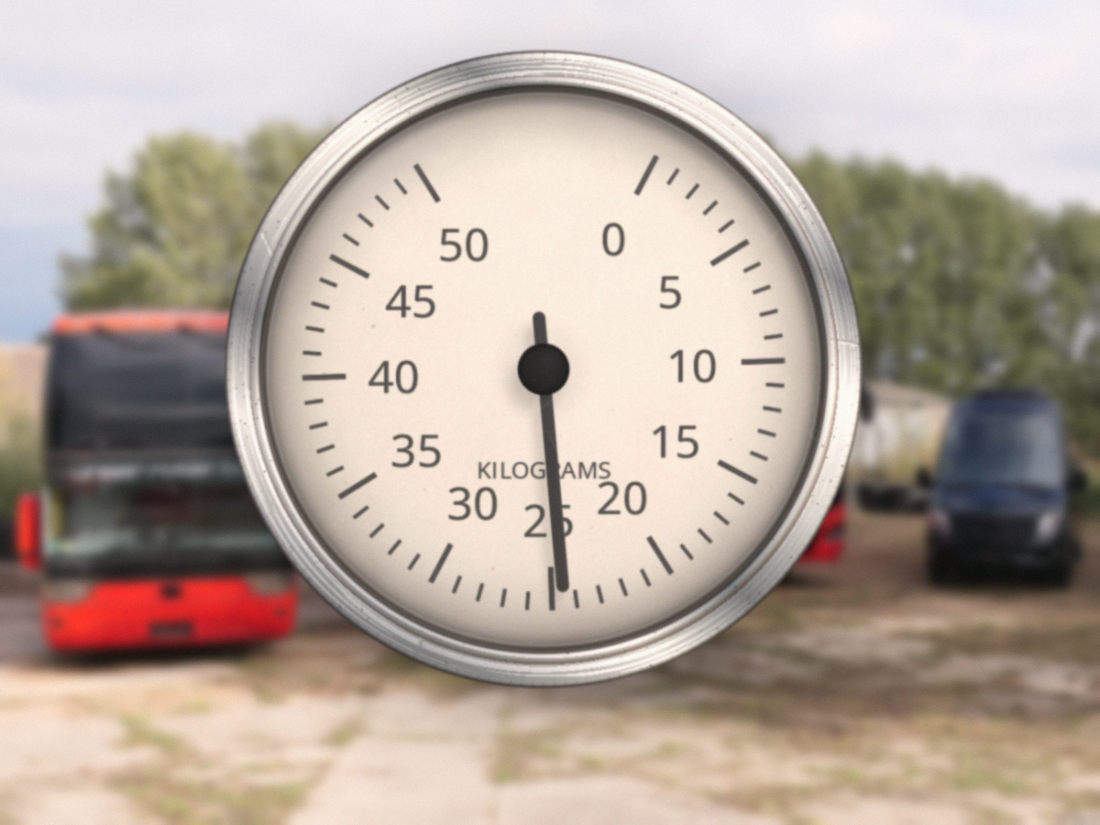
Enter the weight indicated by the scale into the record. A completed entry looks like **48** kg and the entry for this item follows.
**24.5** kg
